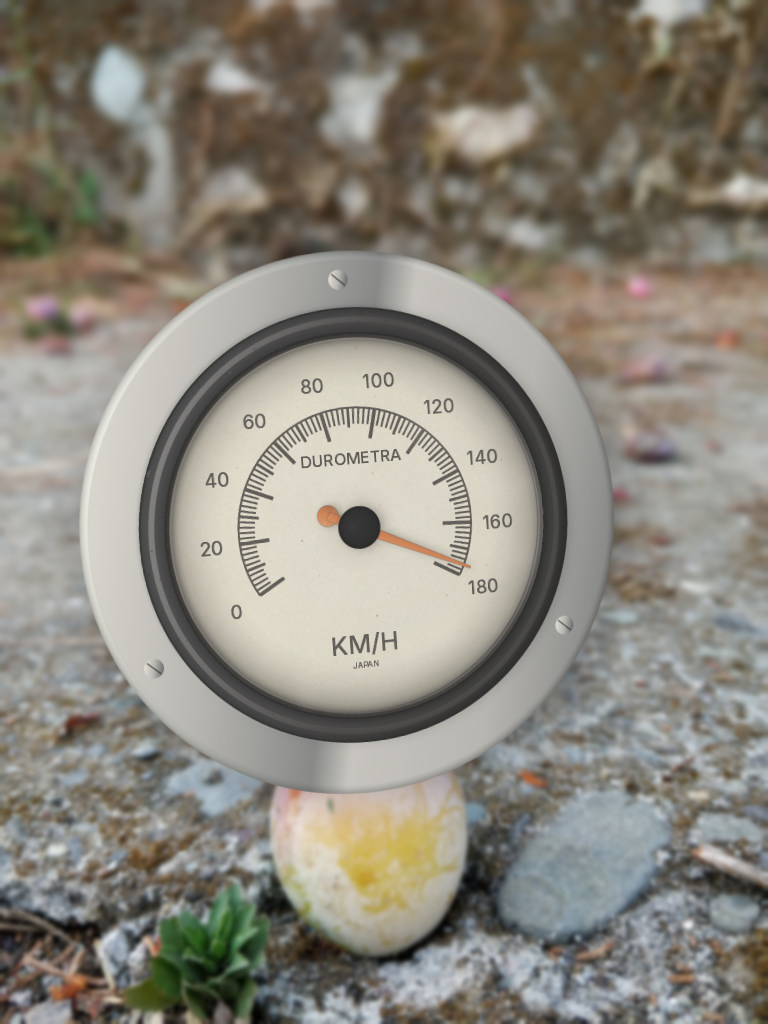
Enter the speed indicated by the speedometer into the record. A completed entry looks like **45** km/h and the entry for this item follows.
**176** km/h
